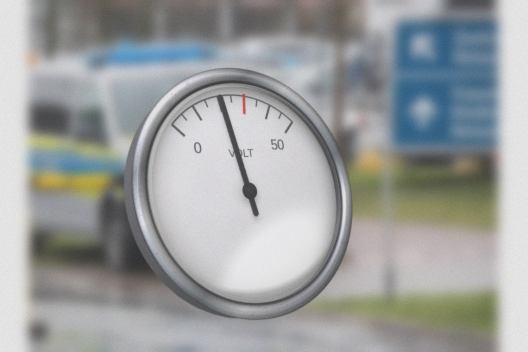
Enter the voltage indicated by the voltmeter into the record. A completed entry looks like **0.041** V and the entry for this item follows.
**20** V
